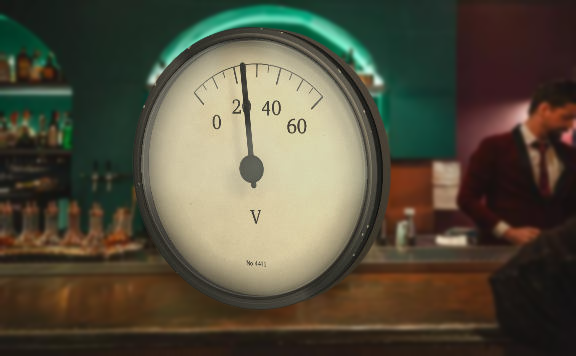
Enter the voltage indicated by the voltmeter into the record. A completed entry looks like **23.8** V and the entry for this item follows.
**25** V
